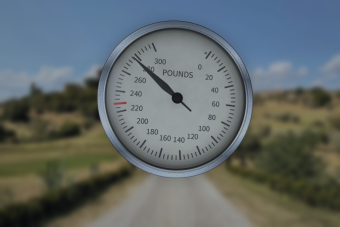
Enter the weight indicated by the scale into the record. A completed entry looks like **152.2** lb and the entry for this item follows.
**276** lb
